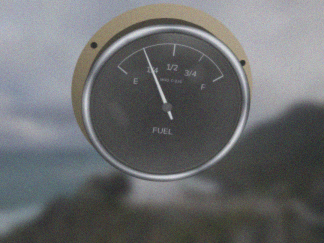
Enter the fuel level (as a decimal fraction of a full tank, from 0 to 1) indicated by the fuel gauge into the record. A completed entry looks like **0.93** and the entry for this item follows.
**0.25**
